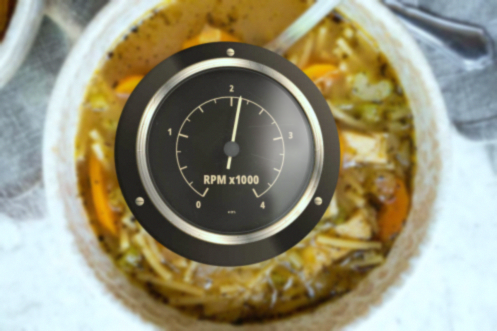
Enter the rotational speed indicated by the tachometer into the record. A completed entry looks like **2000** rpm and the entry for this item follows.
**2125** rpm
